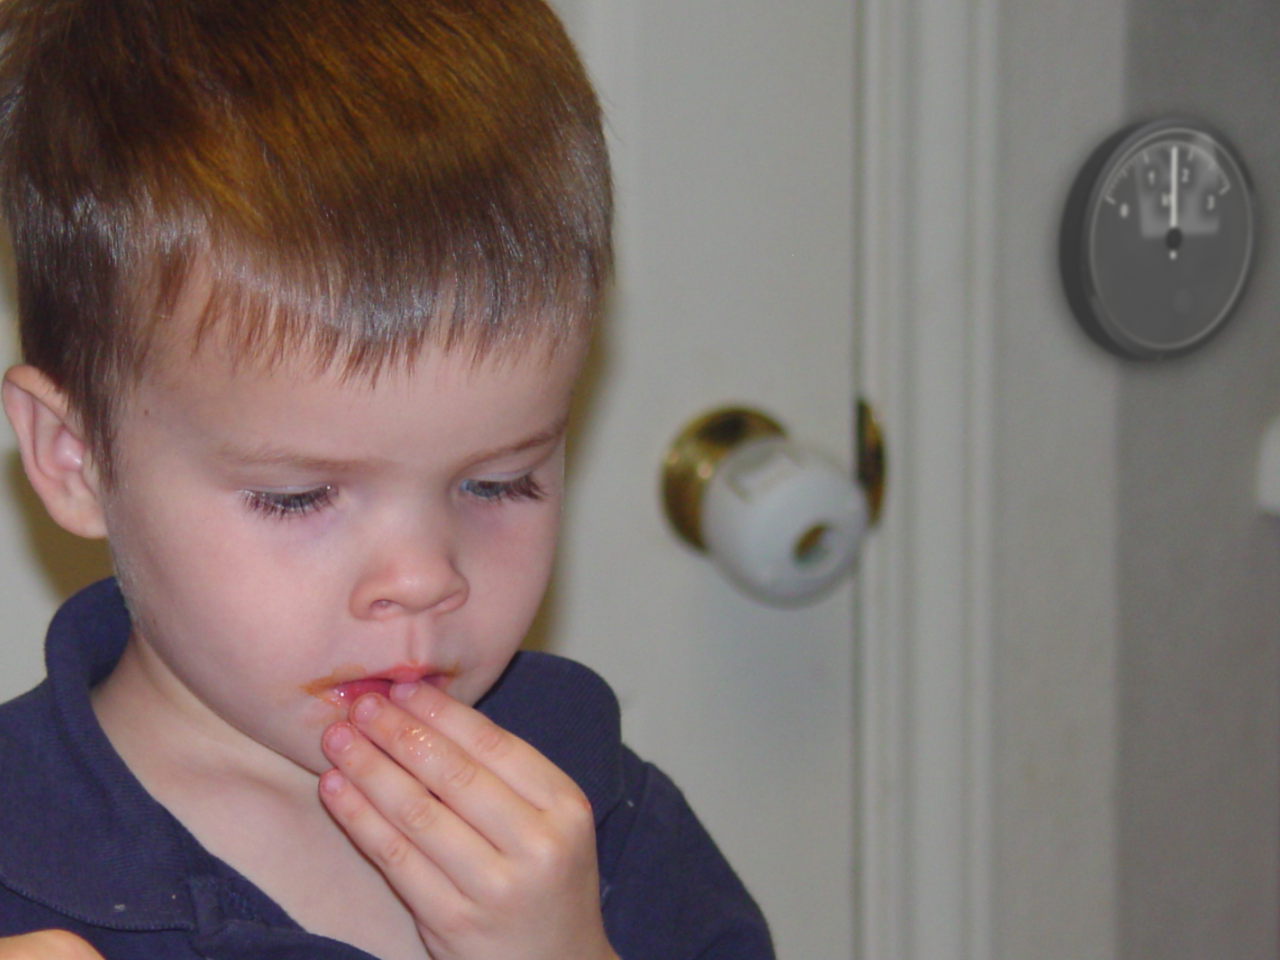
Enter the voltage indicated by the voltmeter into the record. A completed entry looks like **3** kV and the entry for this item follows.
**1.5** kV
